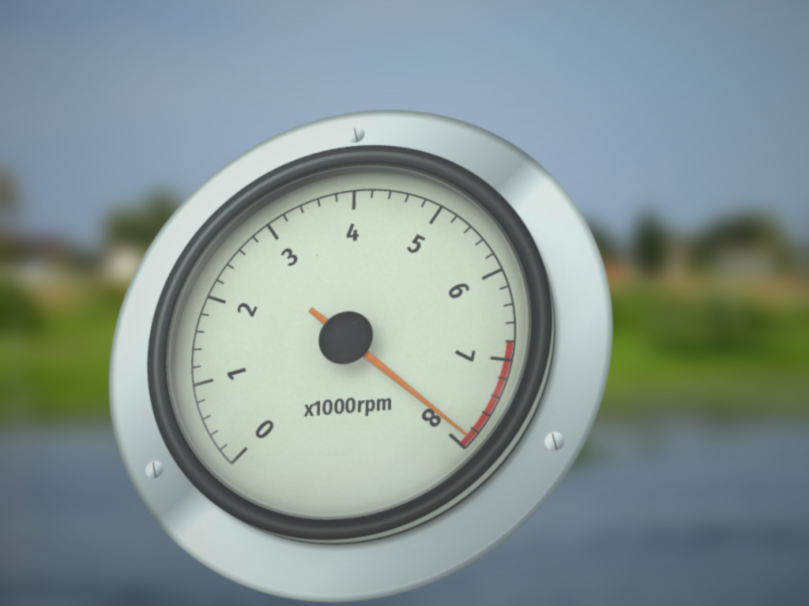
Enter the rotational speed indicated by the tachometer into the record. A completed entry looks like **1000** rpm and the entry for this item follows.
**7900** rpm
